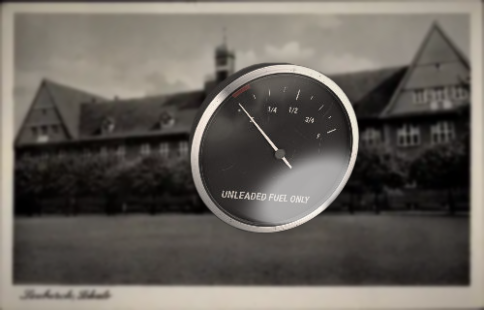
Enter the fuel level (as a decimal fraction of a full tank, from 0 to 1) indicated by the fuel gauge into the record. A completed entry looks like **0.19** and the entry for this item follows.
**0**
